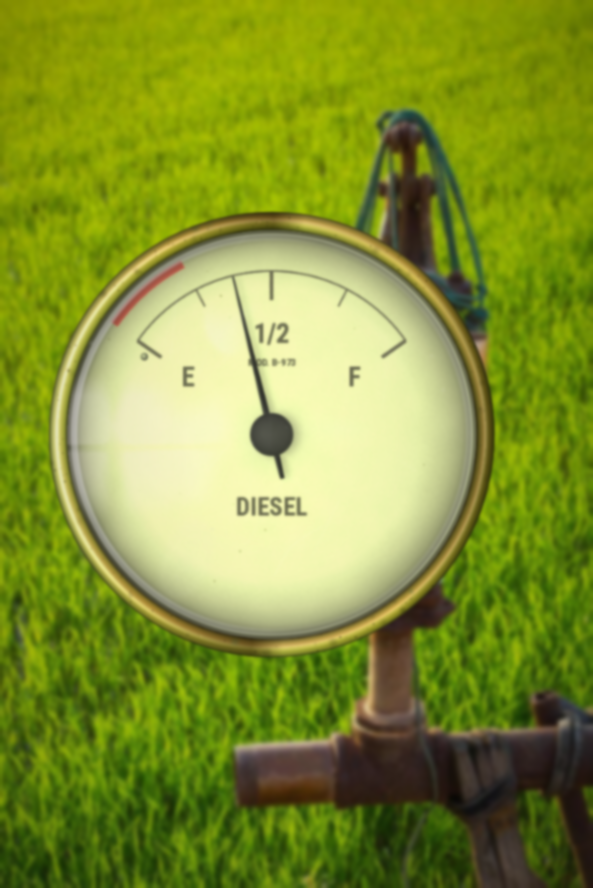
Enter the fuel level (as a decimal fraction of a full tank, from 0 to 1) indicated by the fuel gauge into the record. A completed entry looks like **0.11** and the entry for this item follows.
**0.375**
